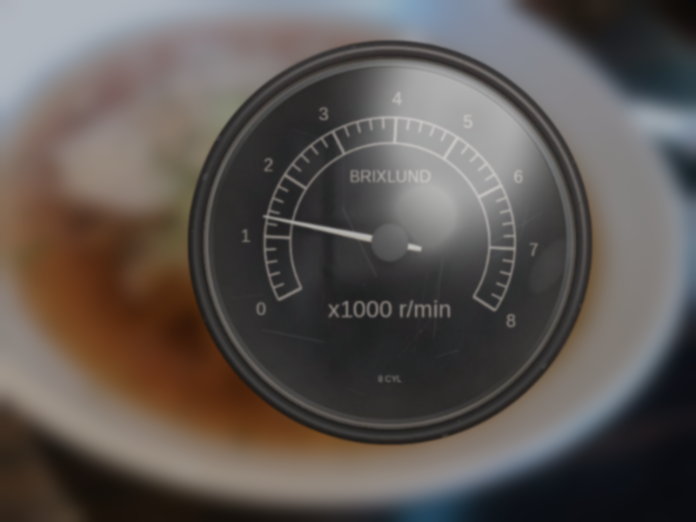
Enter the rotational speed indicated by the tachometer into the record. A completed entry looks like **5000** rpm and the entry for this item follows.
**1300** rpm
